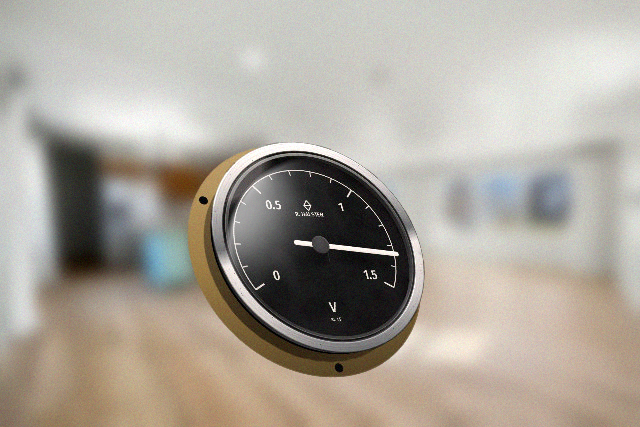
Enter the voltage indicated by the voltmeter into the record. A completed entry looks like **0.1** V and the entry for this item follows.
**1.35** V
